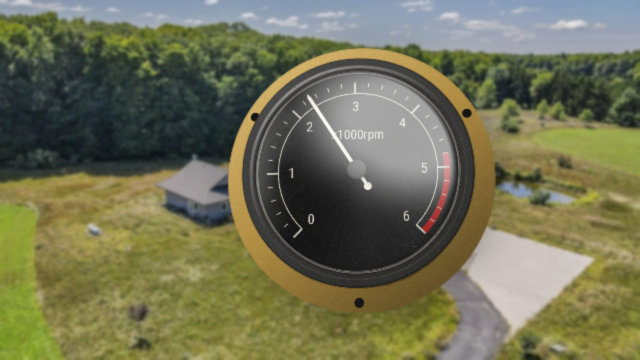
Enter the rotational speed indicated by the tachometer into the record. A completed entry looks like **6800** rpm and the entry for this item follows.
**2300** rpm
